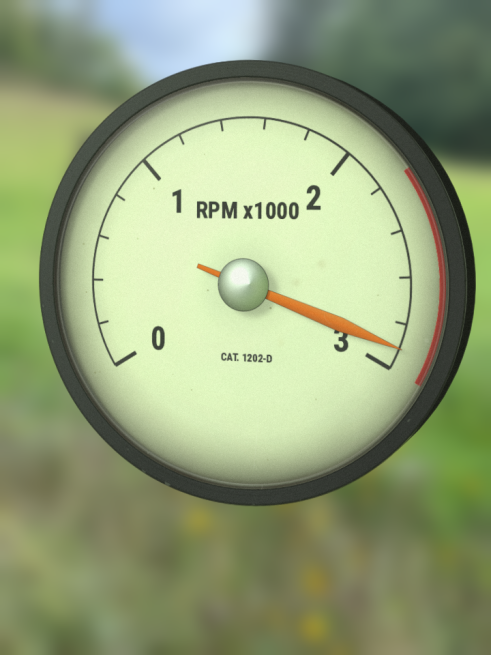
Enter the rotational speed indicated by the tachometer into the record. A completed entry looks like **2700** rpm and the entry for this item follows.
**2900** rpm
